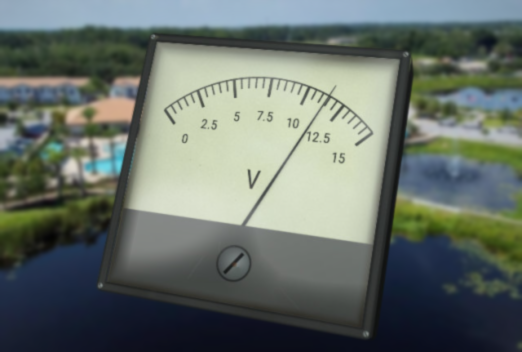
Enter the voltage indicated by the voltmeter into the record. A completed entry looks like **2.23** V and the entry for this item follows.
**11.5** V
